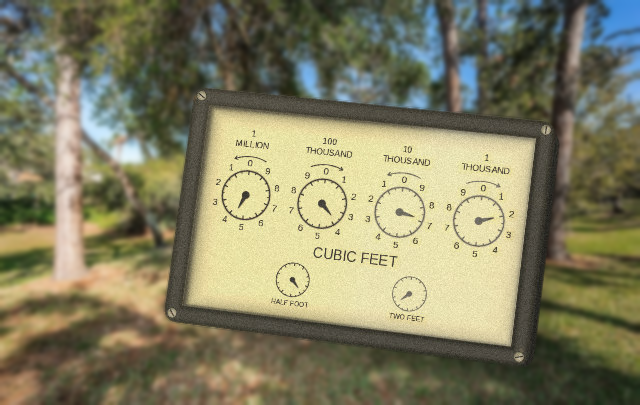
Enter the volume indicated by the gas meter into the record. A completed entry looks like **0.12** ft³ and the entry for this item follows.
**437200** ft³
